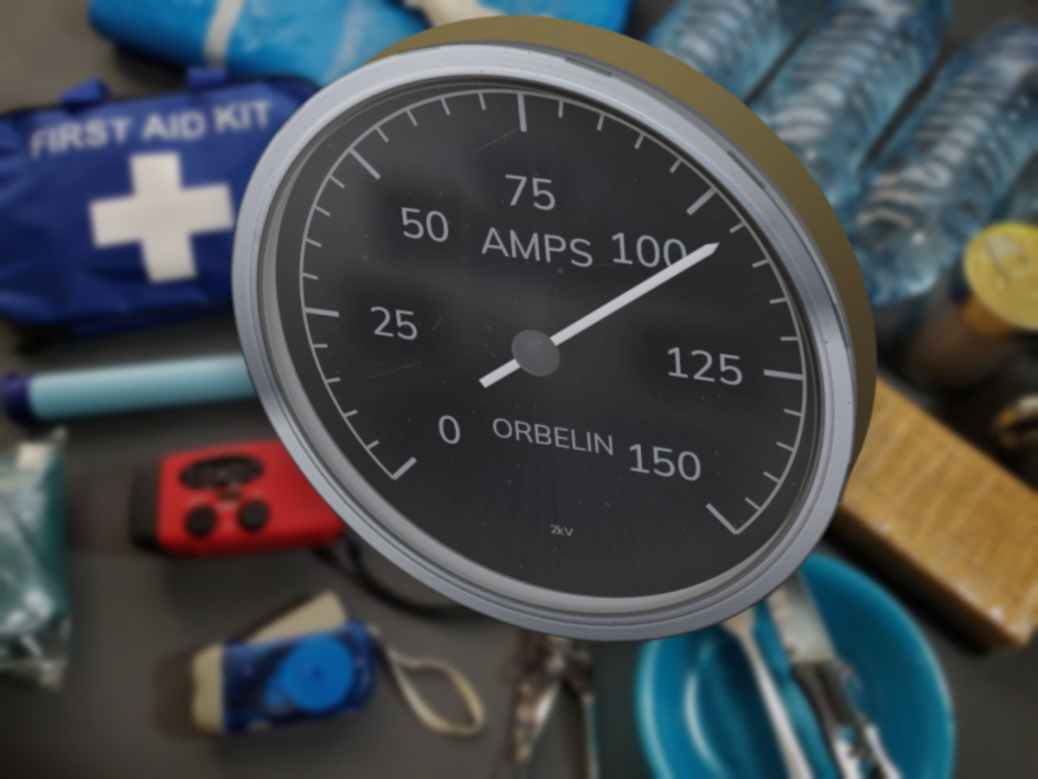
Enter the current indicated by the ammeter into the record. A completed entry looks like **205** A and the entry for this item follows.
**105** A
